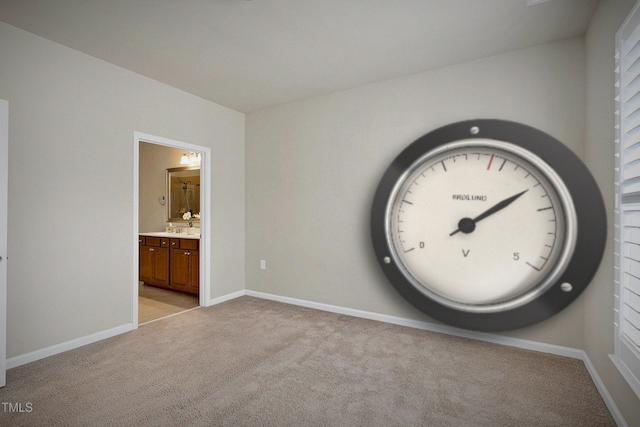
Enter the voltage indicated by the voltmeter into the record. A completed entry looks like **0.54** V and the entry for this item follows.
**3.6** V
